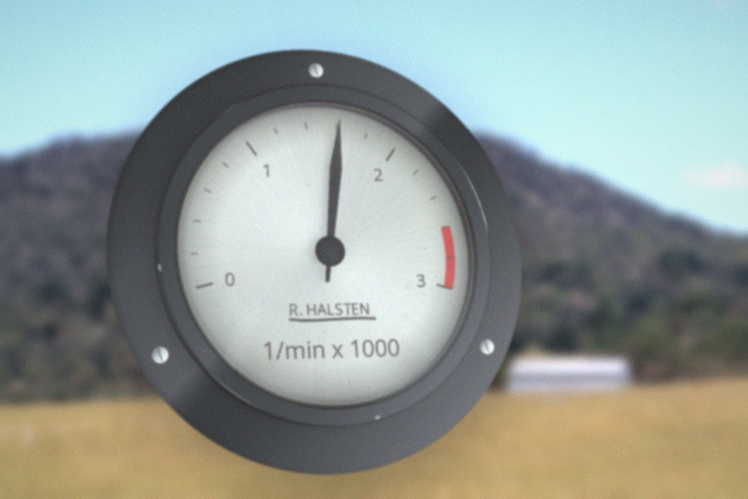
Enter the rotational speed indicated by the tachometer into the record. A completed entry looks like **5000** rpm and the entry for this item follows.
**1600** rpm
